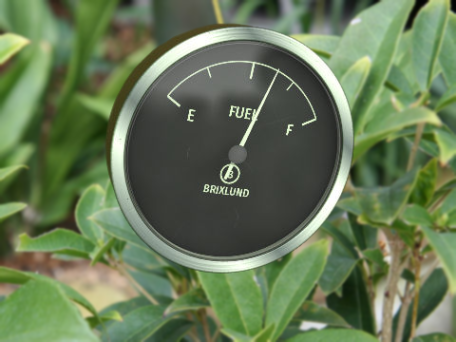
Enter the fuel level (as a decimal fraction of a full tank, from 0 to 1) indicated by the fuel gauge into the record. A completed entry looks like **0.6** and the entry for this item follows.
**0.625**
